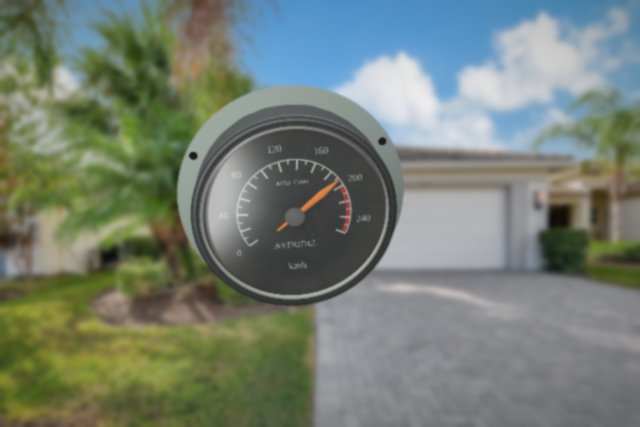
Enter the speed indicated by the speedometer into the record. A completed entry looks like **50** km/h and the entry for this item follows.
**190** km/h
